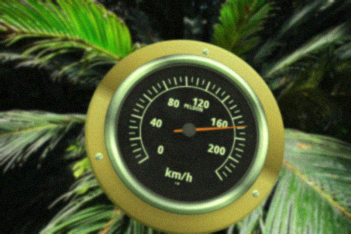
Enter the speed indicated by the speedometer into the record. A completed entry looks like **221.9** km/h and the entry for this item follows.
**170** km/h
